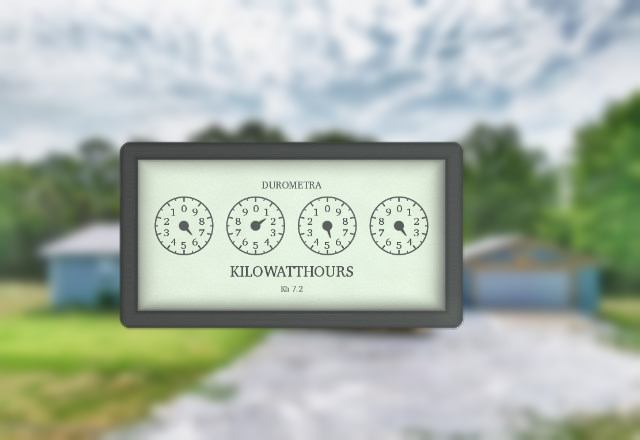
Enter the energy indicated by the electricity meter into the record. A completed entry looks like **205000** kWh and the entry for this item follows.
**6154** kWh
